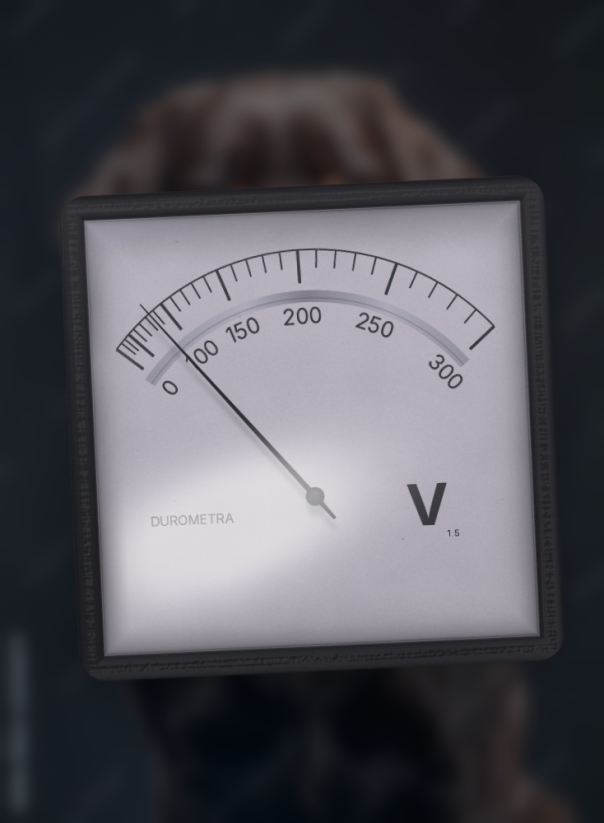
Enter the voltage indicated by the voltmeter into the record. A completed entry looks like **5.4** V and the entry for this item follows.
**85** V
